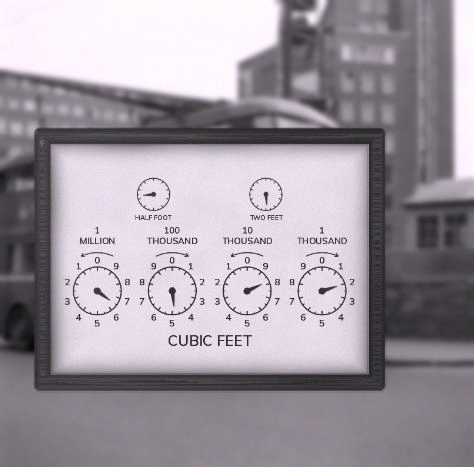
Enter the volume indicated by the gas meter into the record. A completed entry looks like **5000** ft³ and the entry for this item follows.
**648200** ft³
